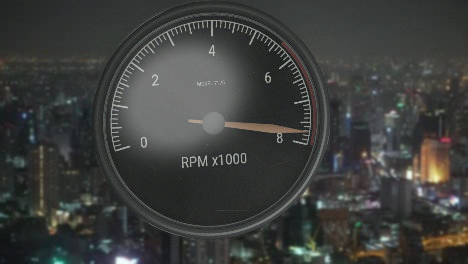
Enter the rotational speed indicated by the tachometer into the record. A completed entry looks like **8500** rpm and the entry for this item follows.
**7700** rpm
